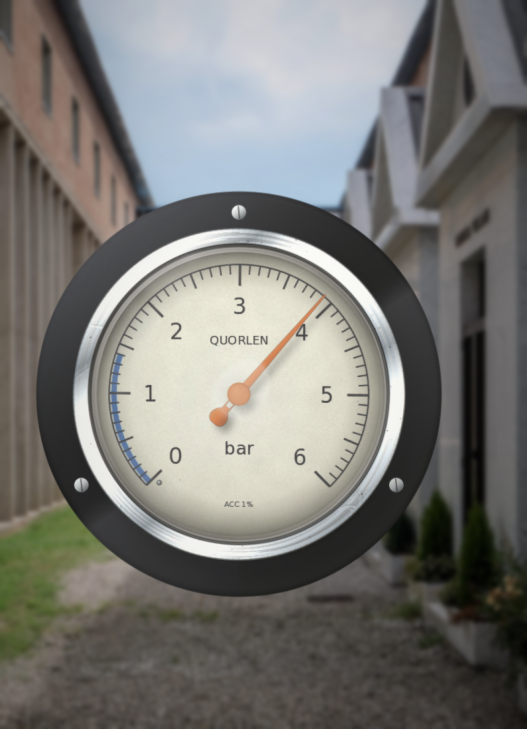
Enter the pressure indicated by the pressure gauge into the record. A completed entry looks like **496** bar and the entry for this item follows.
**3.9** bar
